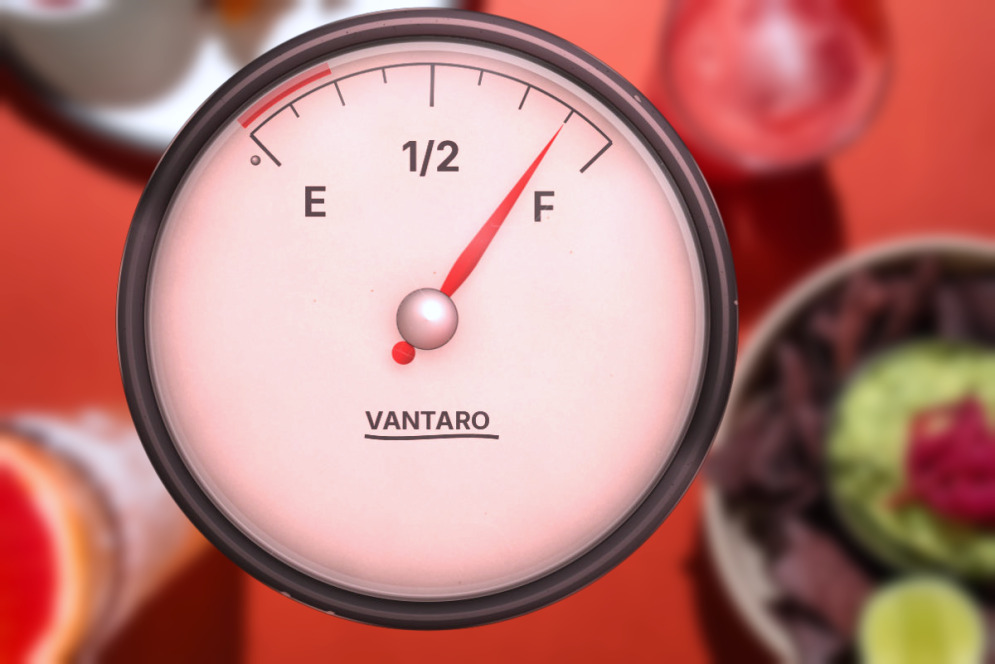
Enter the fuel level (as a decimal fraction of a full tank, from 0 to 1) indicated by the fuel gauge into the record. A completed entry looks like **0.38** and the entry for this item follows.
**0.875**
